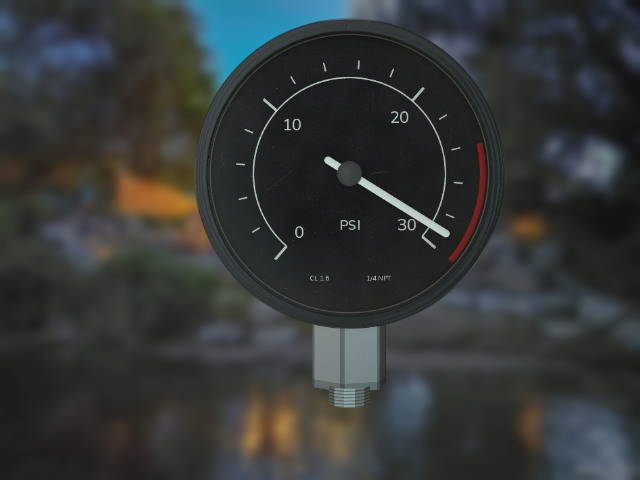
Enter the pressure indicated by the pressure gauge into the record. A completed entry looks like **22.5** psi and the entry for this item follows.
**29** psi
